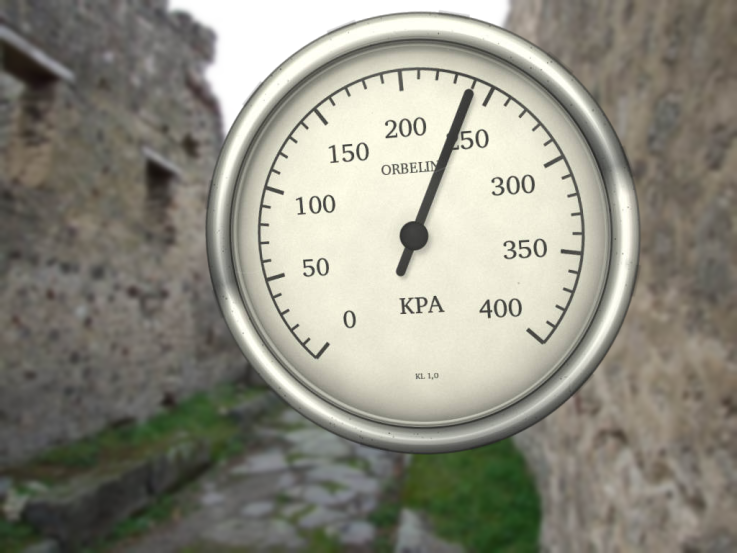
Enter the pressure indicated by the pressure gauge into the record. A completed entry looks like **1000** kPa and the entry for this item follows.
**240** kPa
